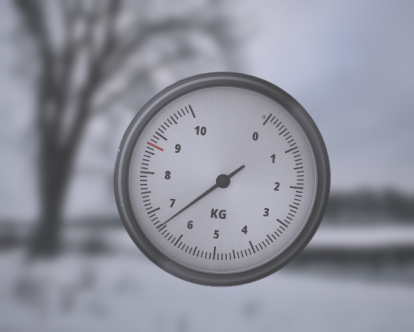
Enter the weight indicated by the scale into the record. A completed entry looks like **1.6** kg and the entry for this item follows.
**6.6** kg
